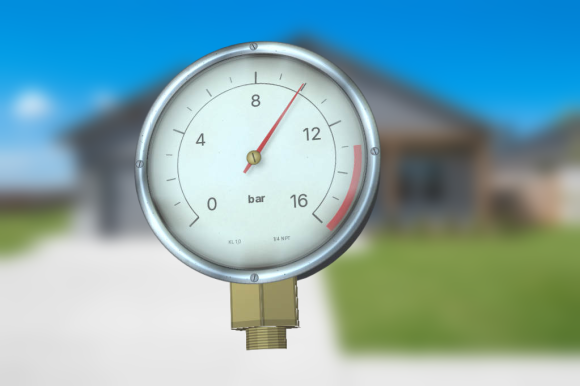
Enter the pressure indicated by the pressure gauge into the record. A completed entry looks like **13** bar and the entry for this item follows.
**10** bar
